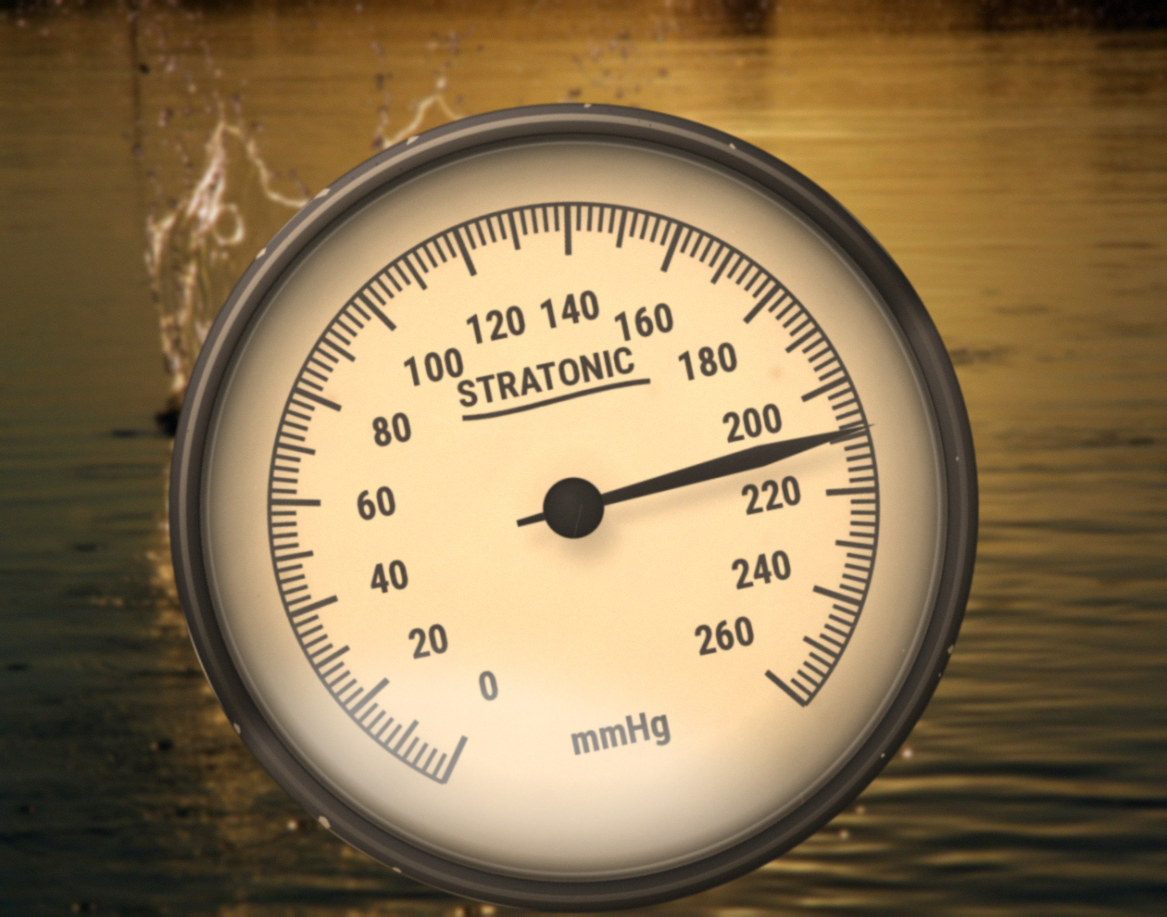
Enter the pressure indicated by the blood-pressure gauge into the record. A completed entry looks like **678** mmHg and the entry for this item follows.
**209** mmHg
